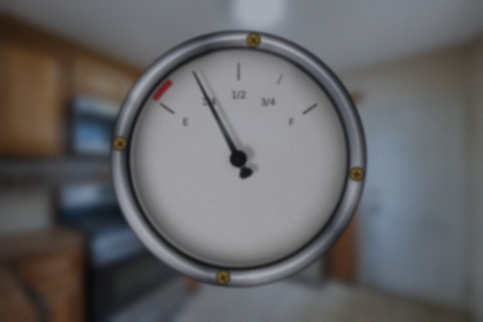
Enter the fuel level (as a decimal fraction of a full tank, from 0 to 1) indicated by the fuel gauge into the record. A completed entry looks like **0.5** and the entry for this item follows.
**0.25**
